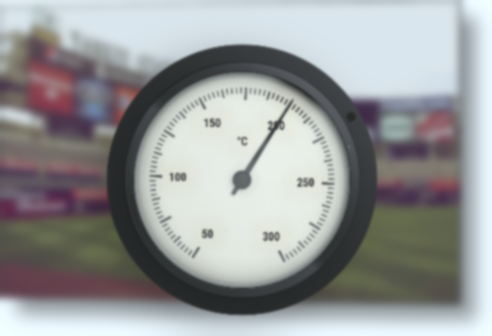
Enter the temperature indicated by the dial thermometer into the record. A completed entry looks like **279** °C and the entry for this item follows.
**200** °C
